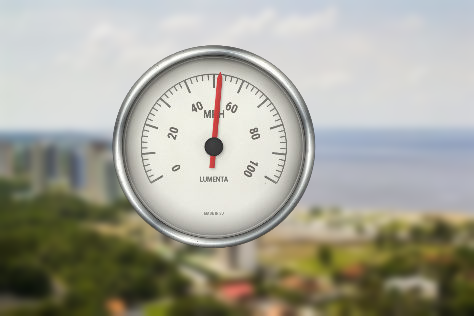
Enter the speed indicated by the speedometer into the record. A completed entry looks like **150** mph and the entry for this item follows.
**52** mph
